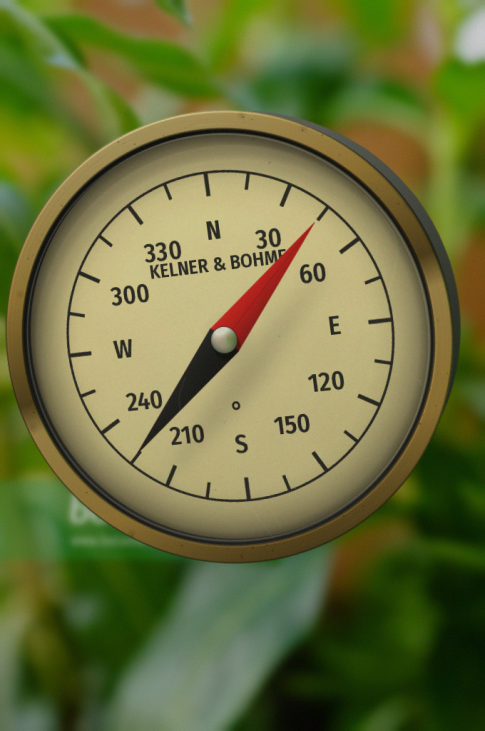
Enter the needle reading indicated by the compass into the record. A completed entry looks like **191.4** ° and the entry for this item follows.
**45** °
